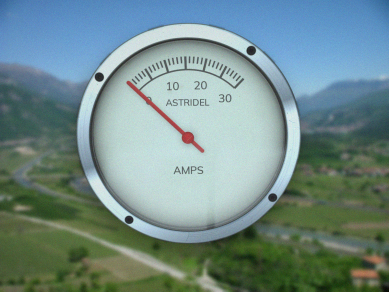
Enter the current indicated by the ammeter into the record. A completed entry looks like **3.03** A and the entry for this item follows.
**0** A
